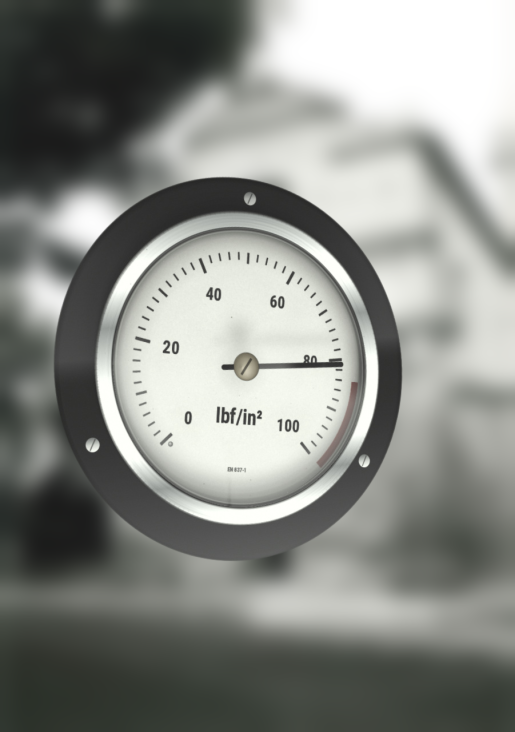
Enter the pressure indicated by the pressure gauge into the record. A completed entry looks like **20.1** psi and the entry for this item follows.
**81** psi
